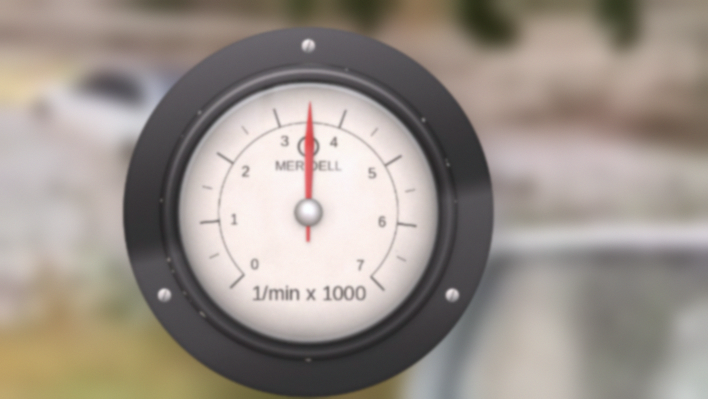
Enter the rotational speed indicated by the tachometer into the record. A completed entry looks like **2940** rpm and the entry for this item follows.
**3500** rpm
